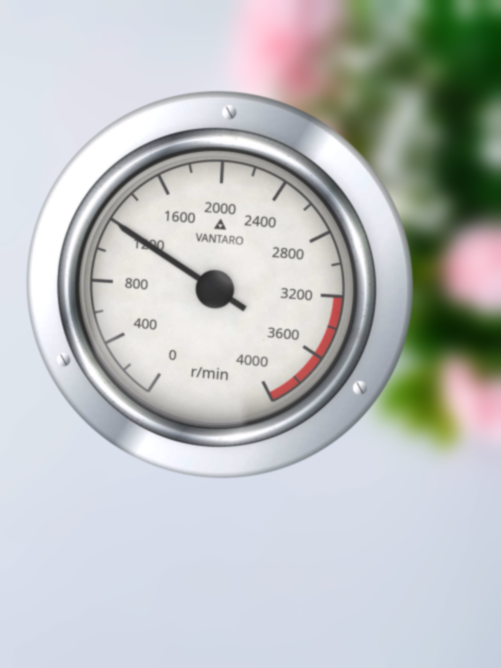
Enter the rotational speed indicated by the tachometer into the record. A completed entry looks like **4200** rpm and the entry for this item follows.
**1200** rpm
